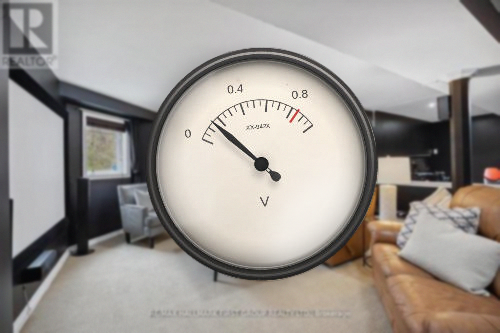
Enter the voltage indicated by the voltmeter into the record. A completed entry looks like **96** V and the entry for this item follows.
**0.15** V
